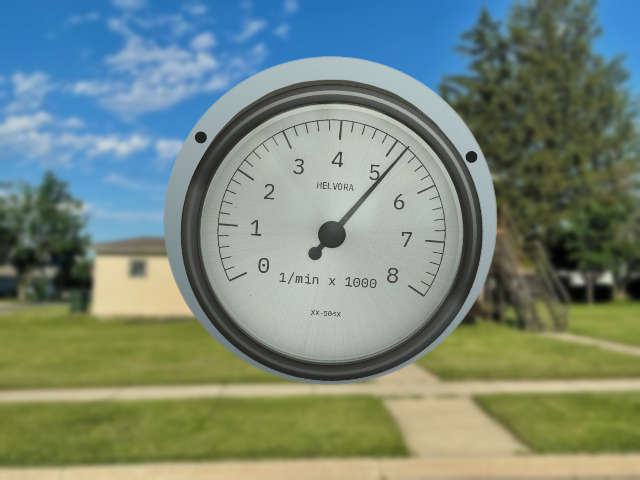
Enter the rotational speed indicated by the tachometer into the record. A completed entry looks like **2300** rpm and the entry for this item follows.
**5200** rpm
